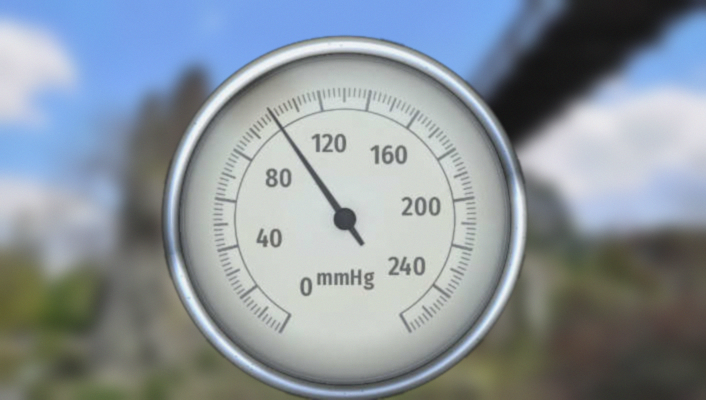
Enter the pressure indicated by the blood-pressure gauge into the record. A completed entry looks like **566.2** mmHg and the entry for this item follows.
**100** mmHg
